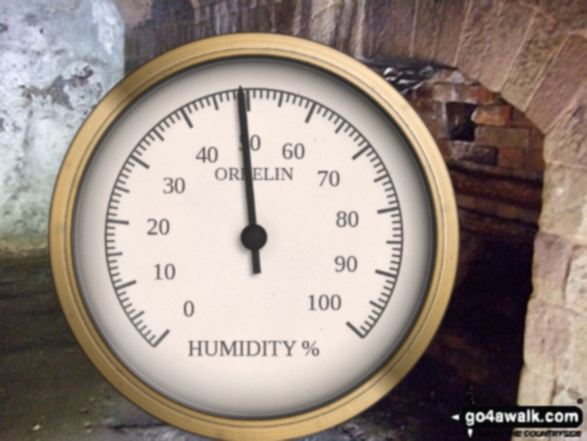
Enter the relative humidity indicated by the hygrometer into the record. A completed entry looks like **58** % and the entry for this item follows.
**49** %
